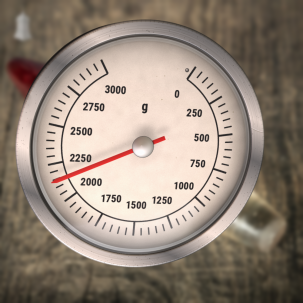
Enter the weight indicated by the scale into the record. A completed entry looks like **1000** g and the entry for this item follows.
**2150** g
